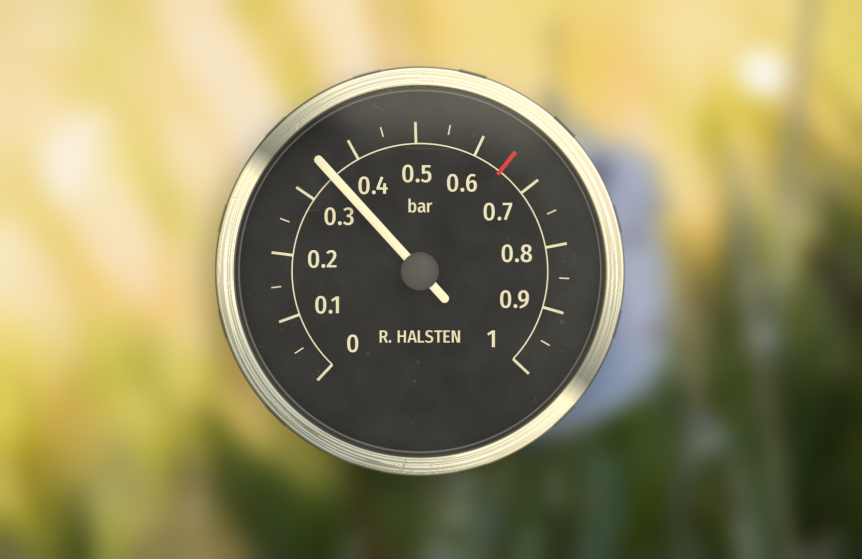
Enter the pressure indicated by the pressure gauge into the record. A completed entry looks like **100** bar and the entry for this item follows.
**0.35** bar
